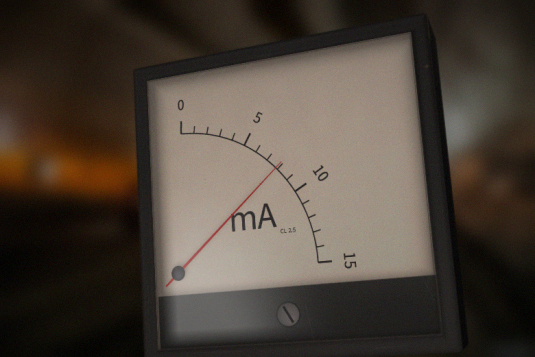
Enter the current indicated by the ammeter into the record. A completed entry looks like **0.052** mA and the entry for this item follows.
**8** mA
